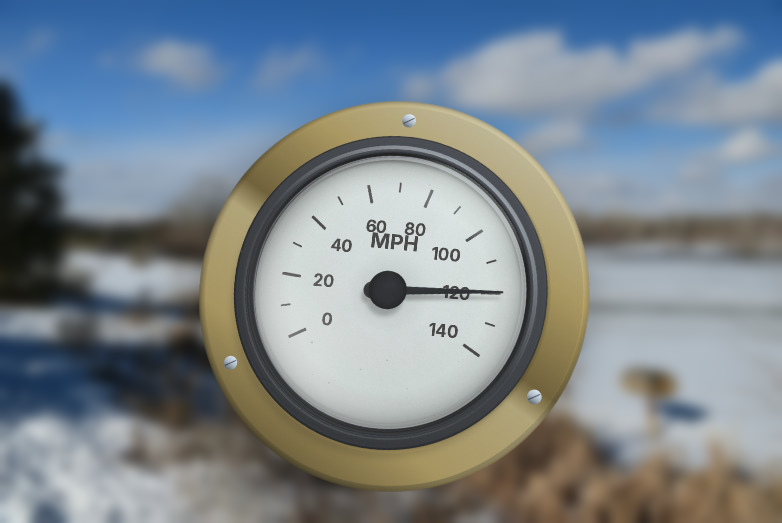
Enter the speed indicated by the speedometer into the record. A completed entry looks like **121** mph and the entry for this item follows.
**120** mph
